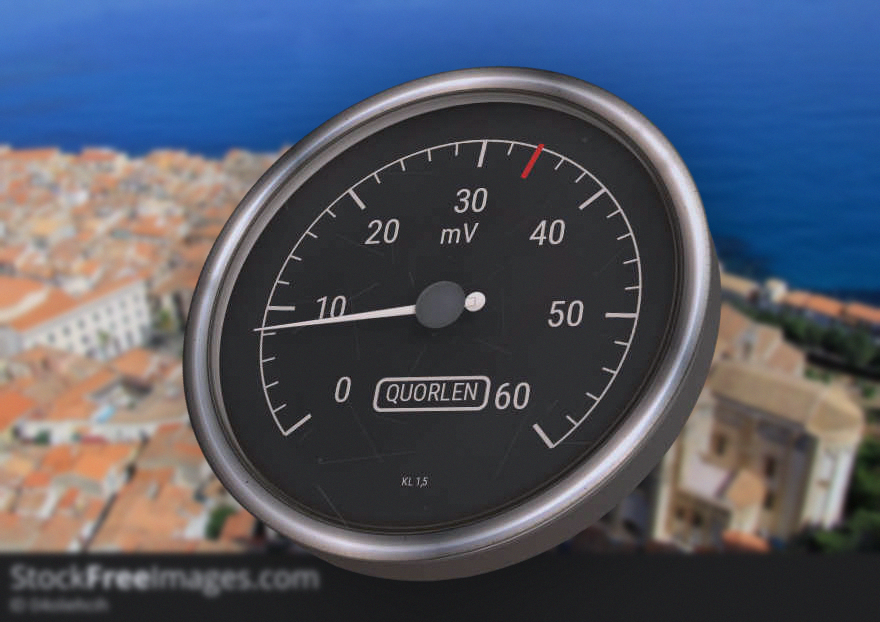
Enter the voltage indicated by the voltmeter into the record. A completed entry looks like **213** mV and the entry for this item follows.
**8** mV
